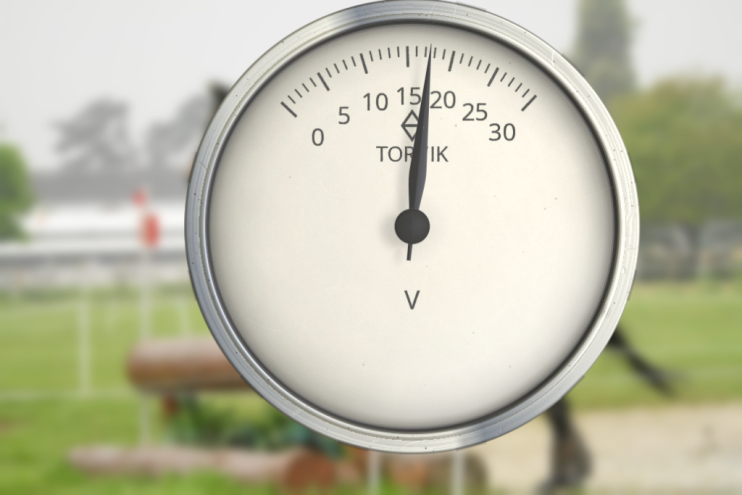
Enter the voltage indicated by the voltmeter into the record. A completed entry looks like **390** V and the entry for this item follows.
**17.5** V
